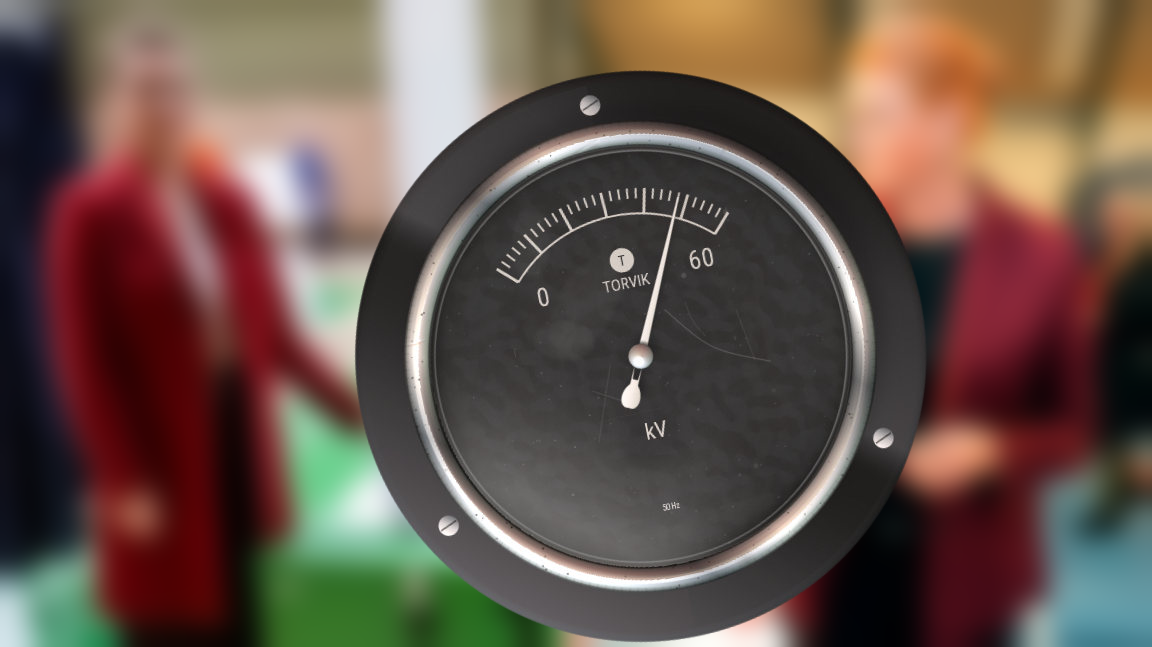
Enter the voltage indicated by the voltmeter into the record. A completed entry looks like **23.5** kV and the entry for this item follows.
**48** kV
